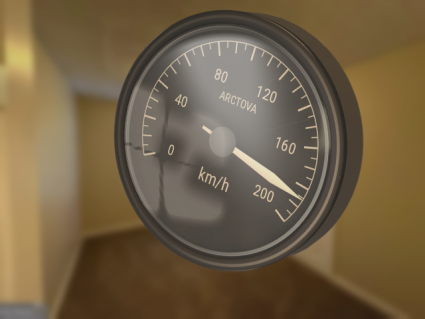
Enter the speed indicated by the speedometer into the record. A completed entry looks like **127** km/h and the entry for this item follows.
**185** km/h
